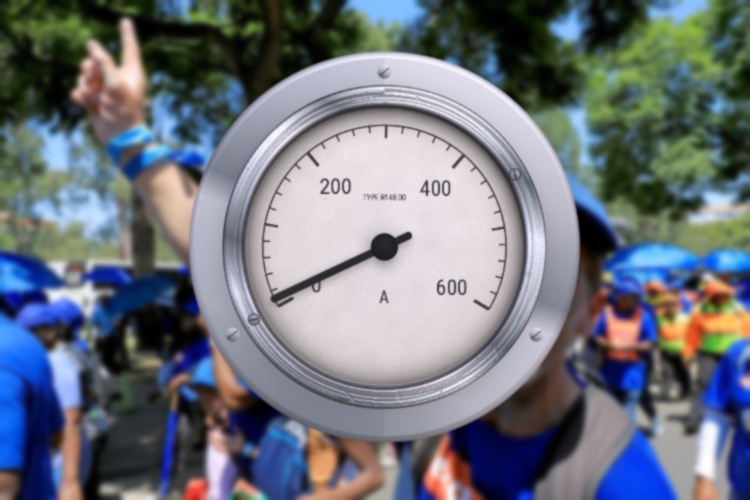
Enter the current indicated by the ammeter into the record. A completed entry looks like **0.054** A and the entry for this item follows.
**10** A
